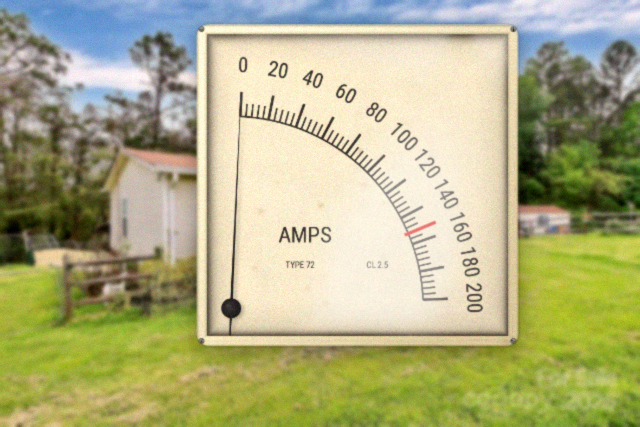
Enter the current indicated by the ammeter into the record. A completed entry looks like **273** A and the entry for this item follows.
**0** A
